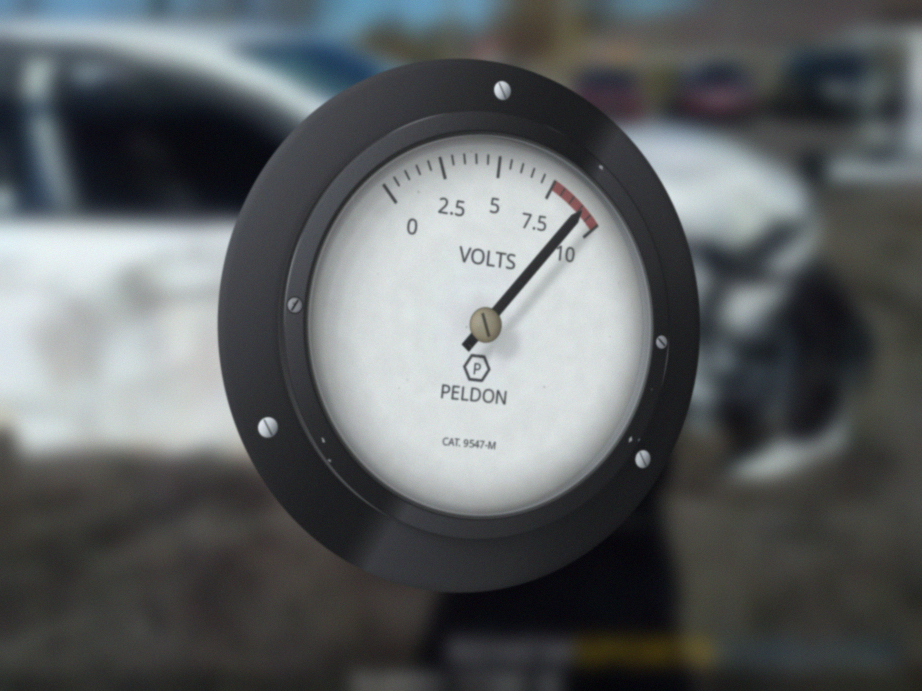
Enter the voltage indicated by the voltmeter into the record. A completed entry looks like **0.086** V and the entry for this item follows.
**9** V
